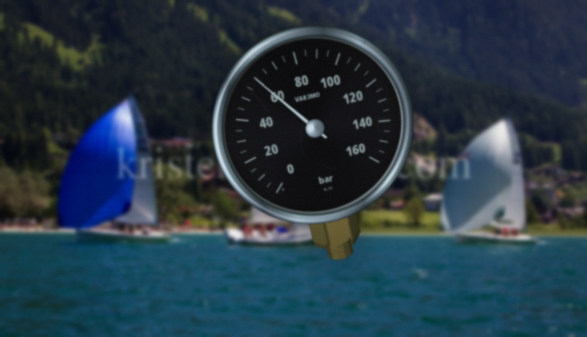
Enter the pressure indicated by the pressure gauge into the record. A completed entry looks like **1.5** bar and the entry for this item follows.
**60** bar
